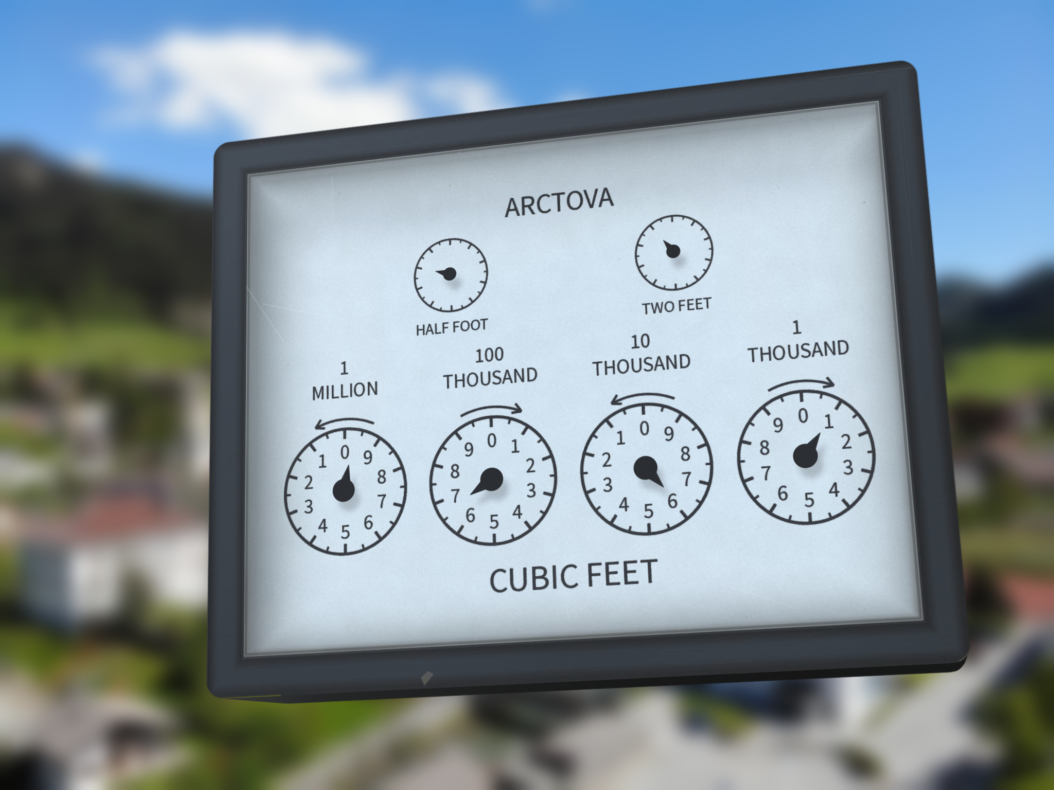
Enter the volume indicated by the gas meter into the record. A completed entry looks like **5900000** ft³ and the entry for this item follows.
**966100** ft³
